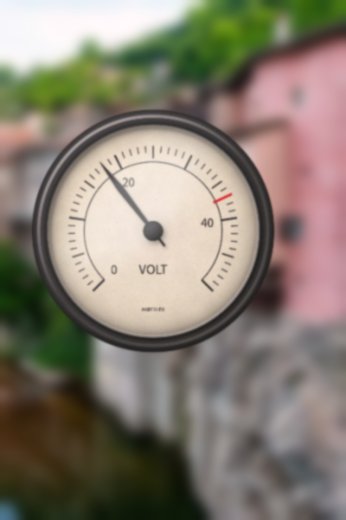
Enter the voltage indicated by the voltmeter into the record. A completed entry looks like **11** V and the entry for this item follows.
**18** V
